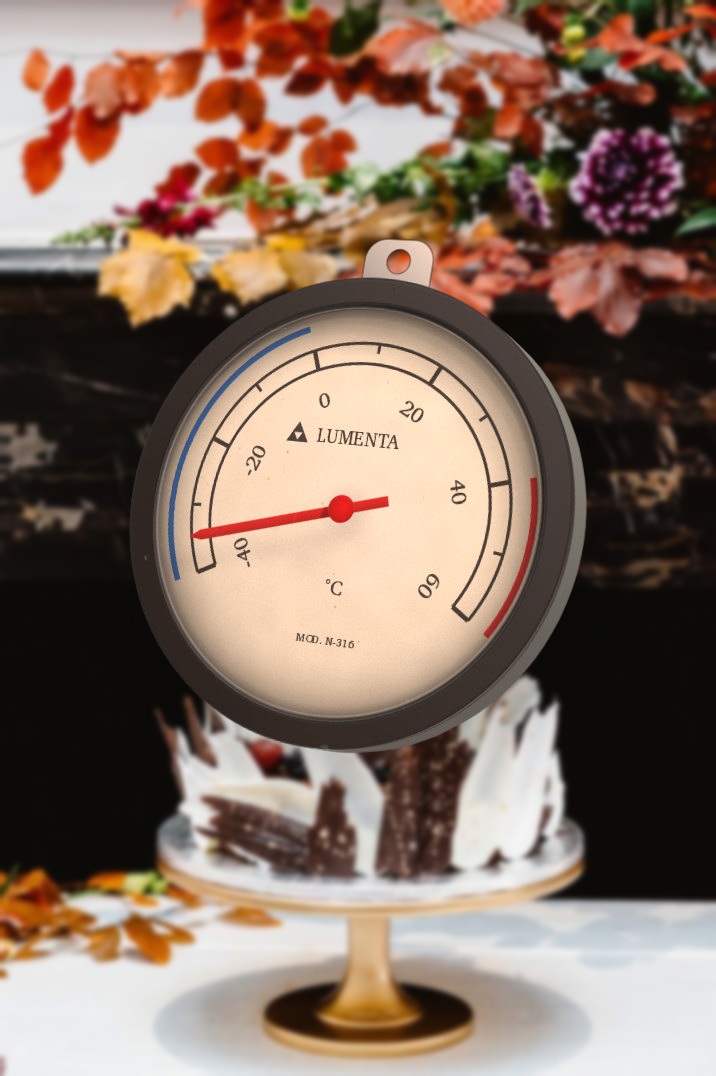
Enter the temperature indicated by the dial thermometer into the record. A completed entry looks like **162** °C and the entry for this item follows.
**-35** °C
